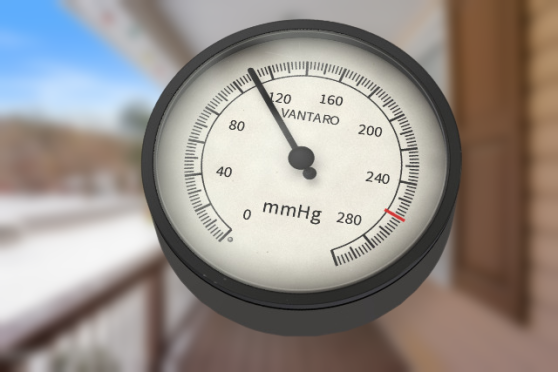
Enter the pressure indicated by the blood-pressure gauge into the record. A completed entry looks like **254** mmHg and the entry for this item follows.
**110** mmHg
